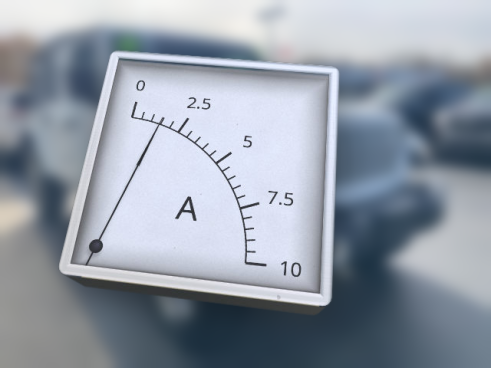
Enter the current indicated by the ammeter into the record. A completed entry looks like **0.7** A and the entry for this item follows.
**1.5** A
